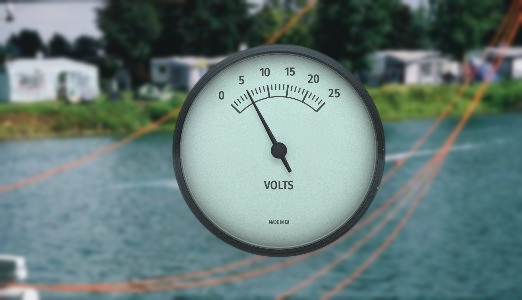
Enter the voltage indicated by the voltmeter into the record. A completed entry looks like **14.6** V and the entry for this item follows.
**5** V
